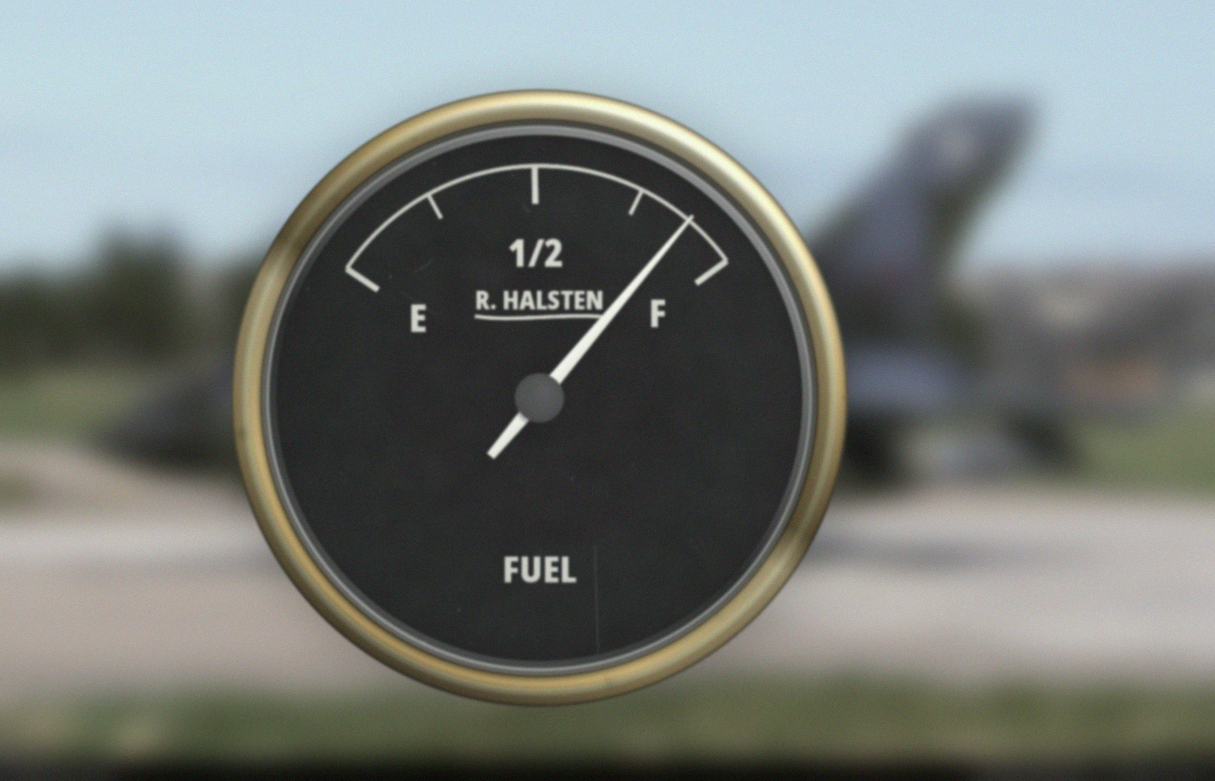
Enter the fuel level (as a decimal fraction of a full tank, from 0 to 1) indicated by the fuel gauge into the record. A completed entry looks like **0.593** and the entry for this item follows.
**0.875**
